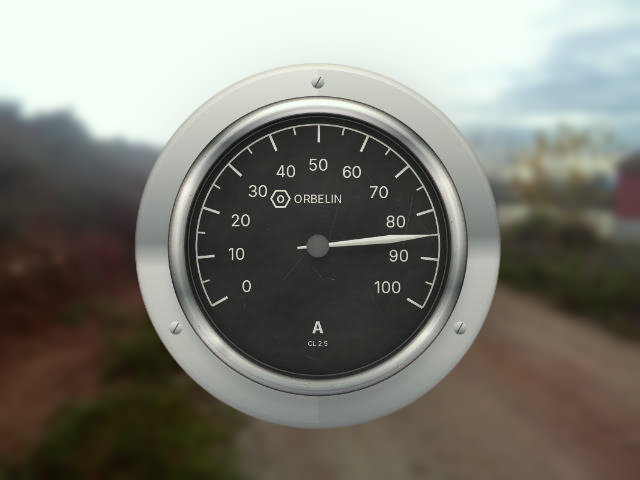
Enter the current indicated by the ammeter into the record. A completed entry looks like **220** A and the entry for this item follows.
**85** A
